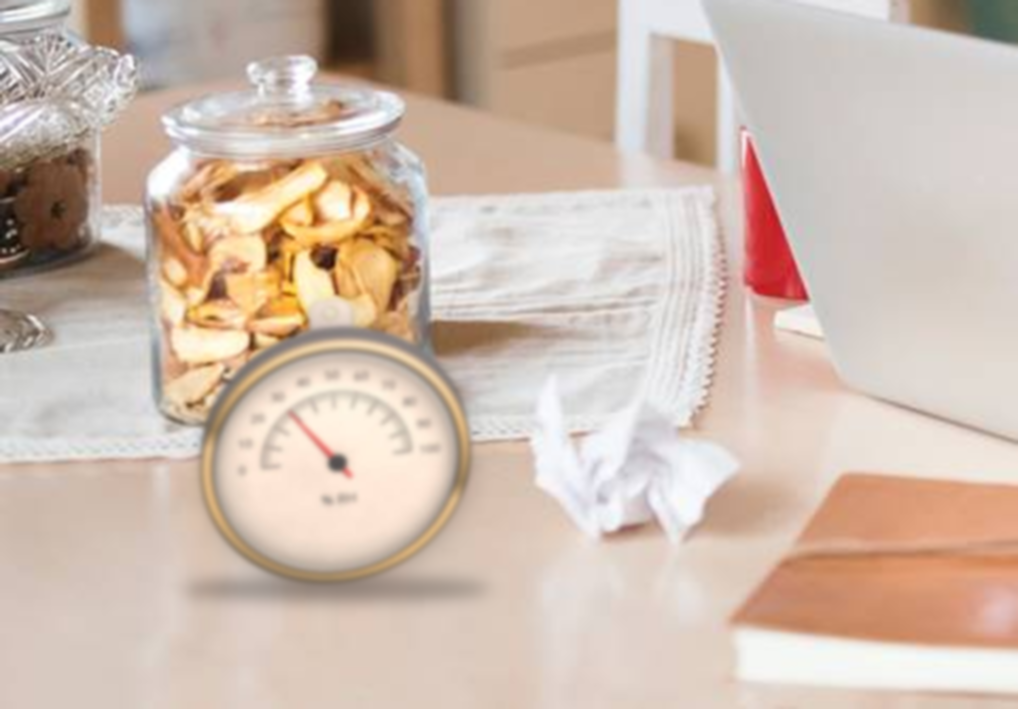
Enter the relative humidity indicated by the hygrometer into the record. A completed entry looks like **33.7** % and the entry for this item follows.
**30** %
